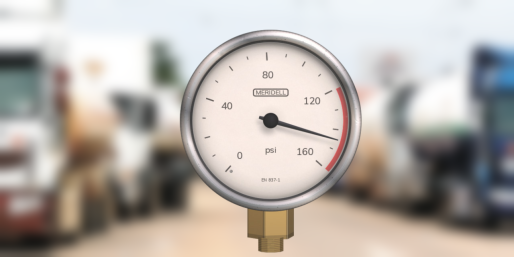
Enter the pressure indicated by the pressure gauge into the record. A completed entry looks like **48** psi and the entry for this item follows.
**145** psi
